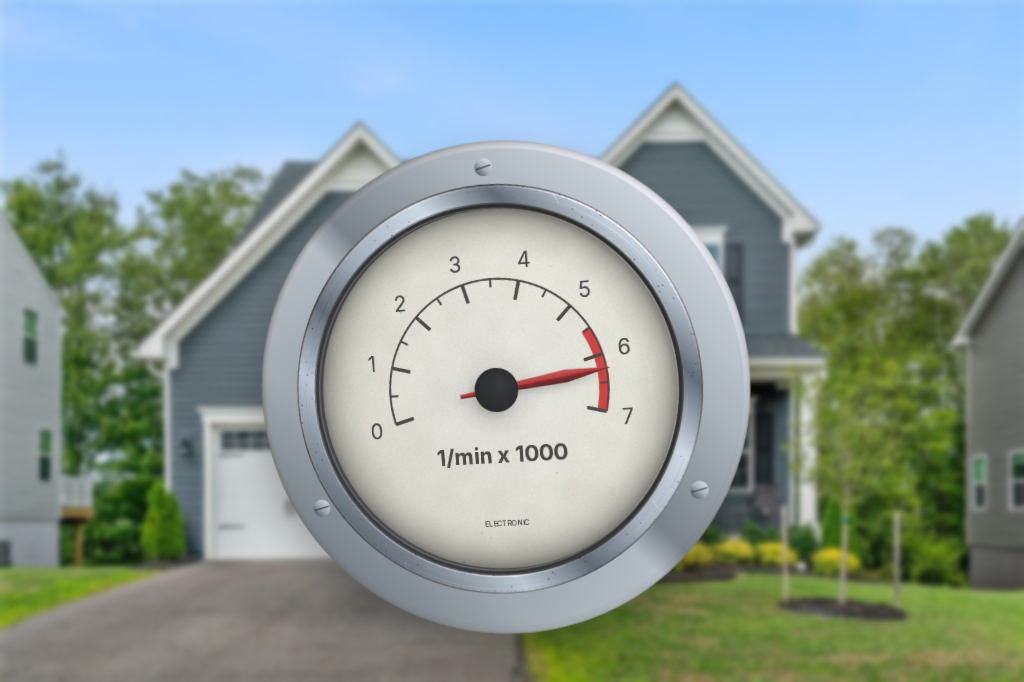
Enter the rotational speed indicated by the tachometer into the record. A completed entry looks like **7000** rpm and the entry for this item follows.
**6250** rpm
